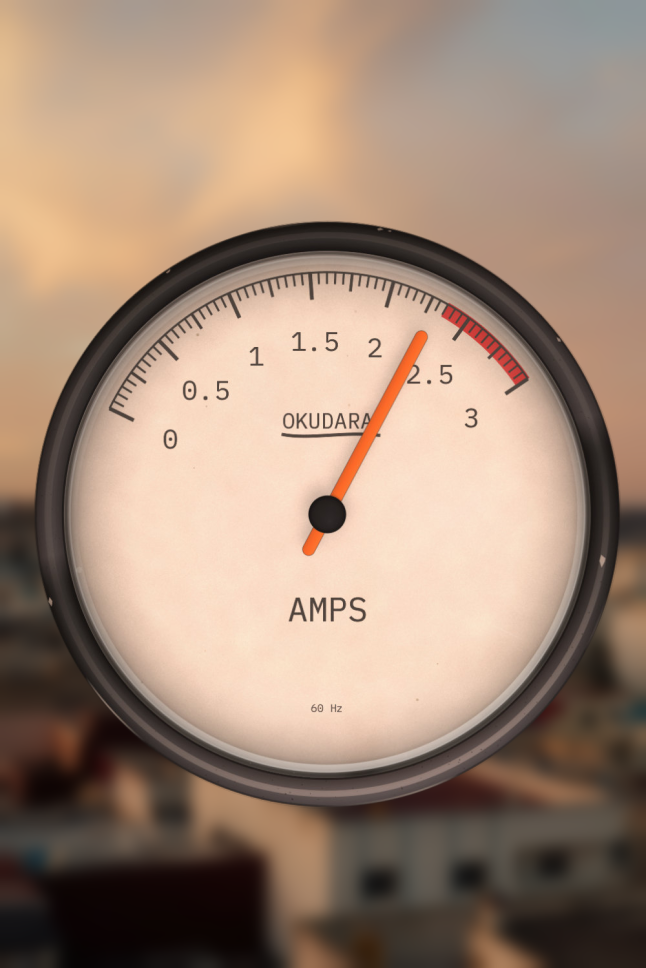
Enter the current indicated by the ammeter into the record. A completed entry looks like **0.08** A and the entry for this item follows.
**2.3** A
